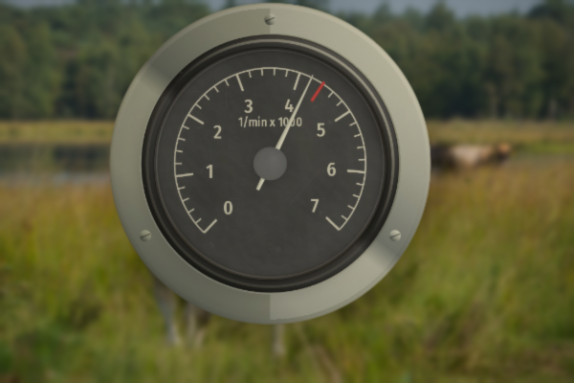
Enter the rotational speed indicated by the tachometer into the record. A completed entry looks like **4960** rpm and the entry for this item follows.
**4200** rpm
